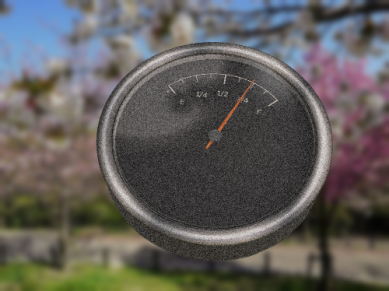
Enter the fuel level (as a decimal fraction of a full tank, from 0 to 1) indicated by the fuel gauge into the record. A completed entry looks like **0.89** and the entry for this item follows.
**0.75**
